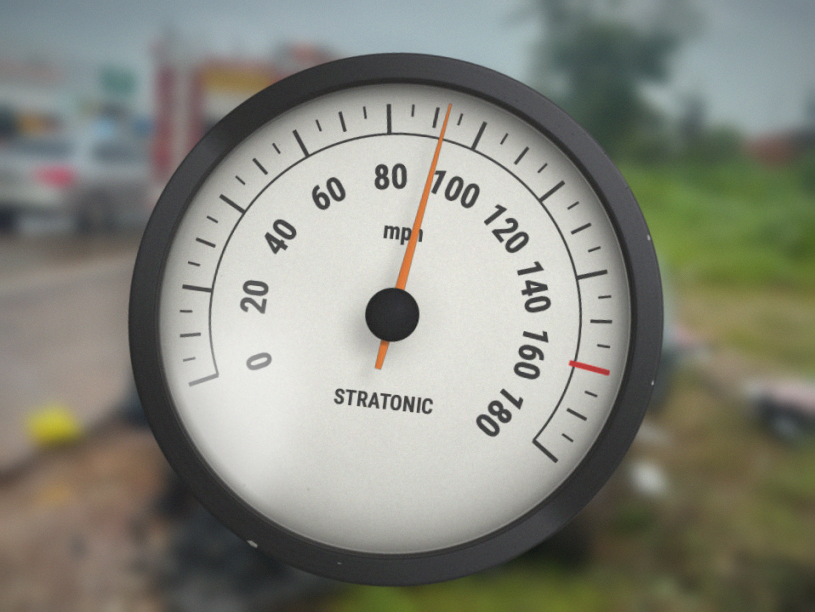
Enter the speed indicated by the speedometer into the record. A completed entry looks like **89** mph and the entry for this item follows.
**92.5** mph
